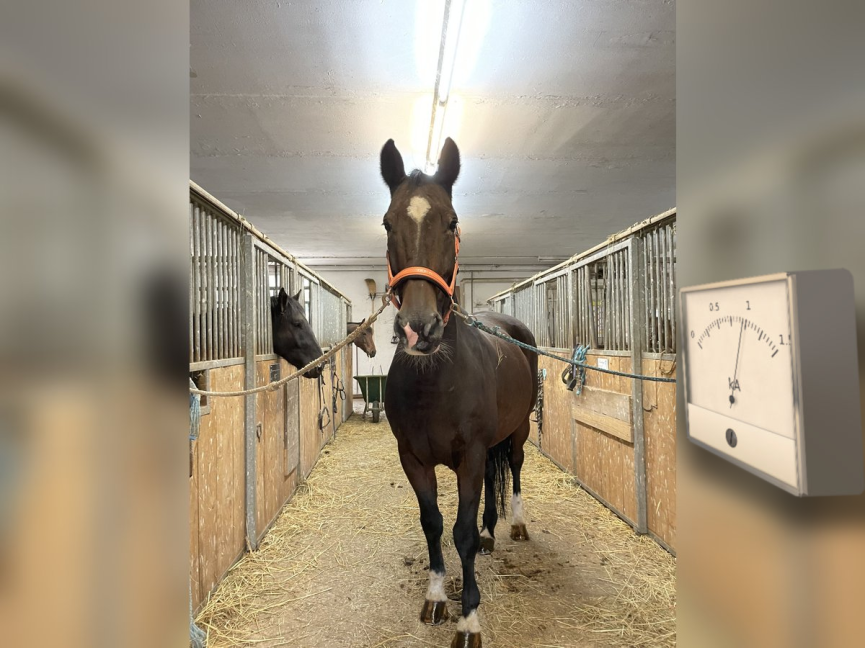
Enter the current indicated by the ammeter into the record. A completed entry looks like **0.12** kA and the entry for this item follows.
**1** kA
